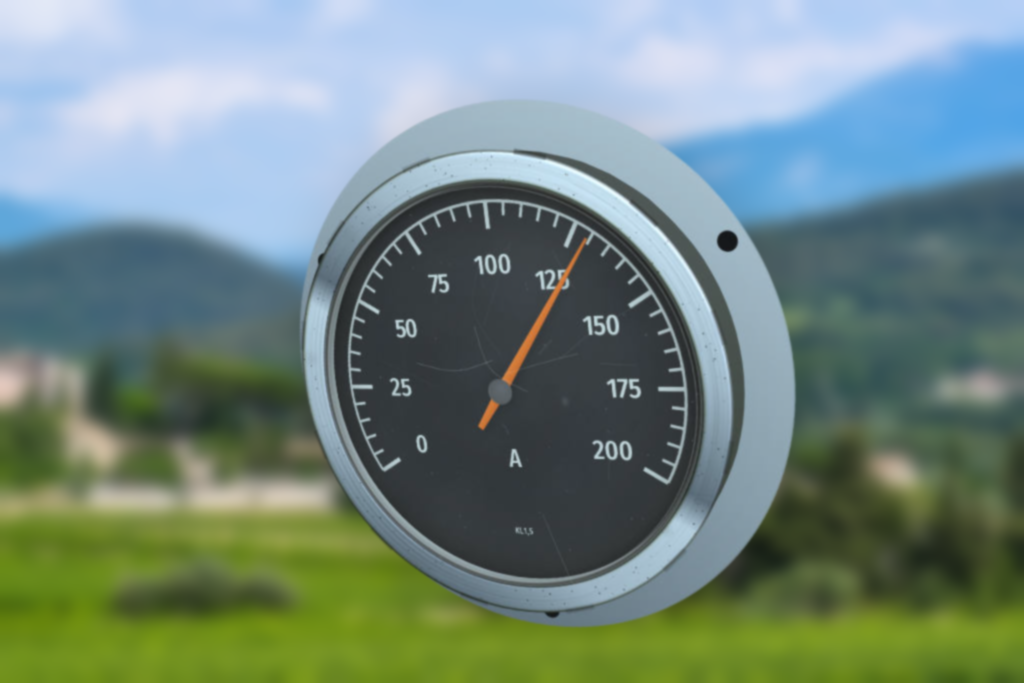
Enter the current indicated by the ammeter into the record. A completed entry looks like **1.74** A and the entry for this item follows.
**130** A
